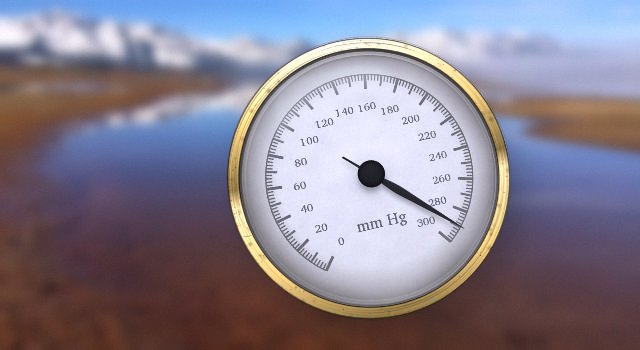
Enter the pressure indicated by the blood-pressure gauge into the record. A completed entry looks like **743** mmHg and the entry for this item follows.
**290** mmHg
